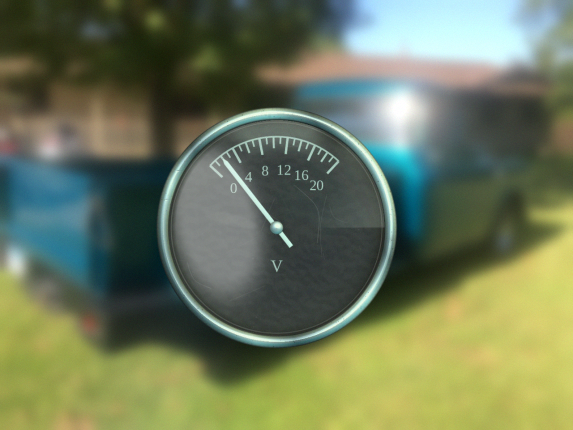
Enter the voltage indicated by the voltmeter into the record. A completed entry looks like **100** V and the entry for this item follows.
**2** V
